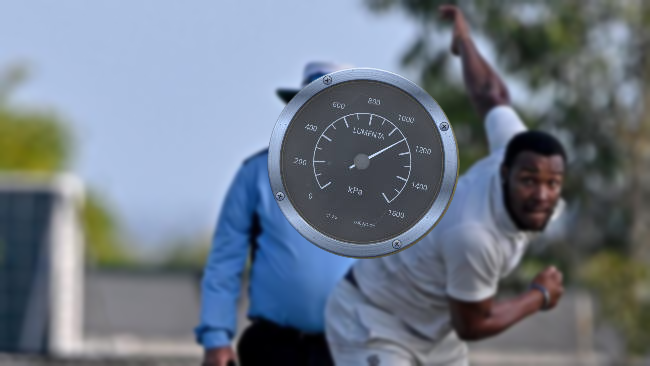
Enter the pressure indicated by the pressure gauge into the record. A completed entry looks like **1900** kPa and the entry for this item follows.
**1100** kPa
